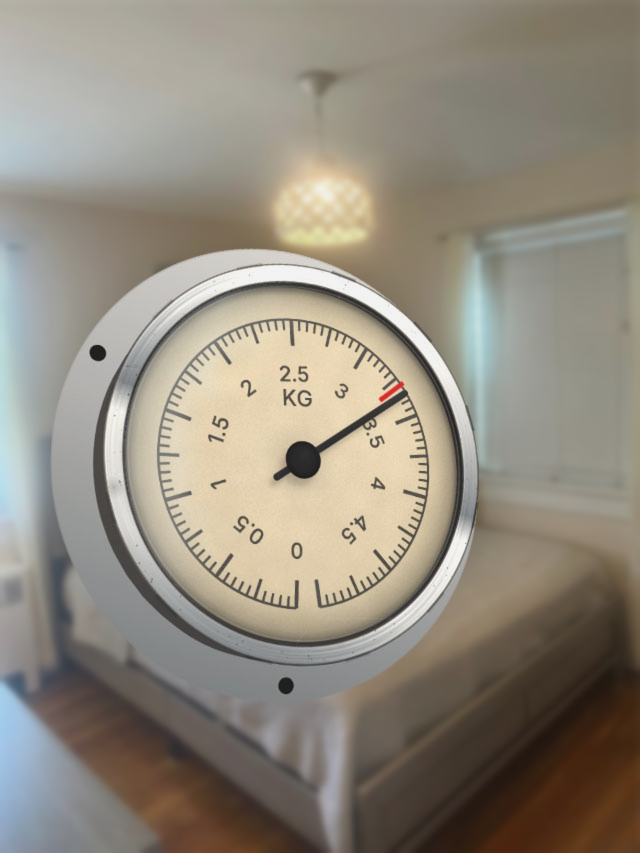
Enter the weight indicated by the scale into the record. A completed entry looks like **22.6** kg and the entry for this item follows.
**3.35** kg
